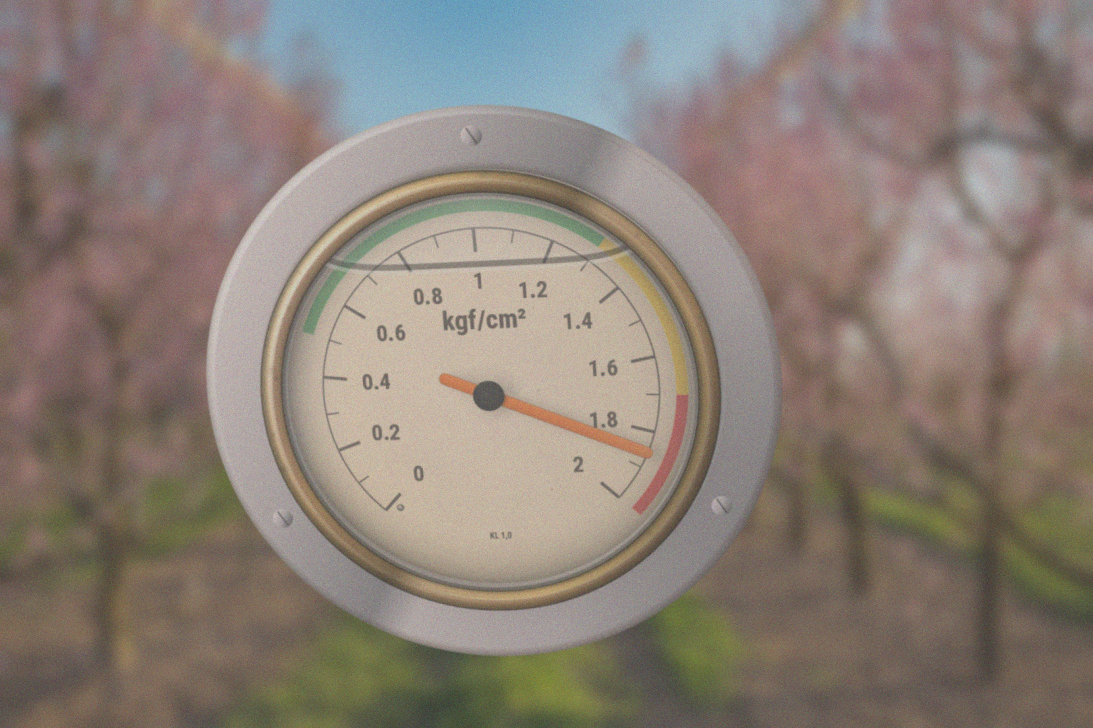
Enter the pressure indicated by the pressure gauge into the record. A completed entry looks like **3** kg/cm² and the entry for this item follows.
**1.85** kg/cm²
